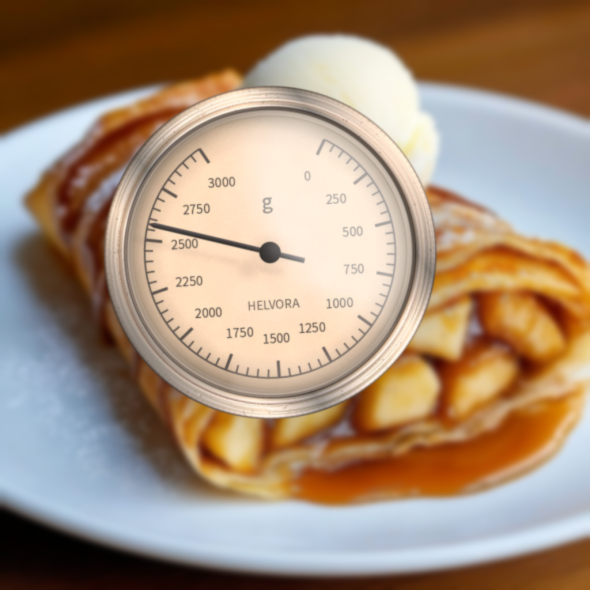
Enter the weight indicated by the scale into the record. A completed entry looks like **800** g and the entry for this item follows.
**2575** g
